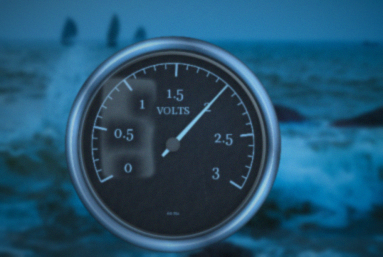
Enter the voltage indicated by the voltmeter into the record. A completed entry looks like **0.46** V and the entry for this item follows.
**2** V
